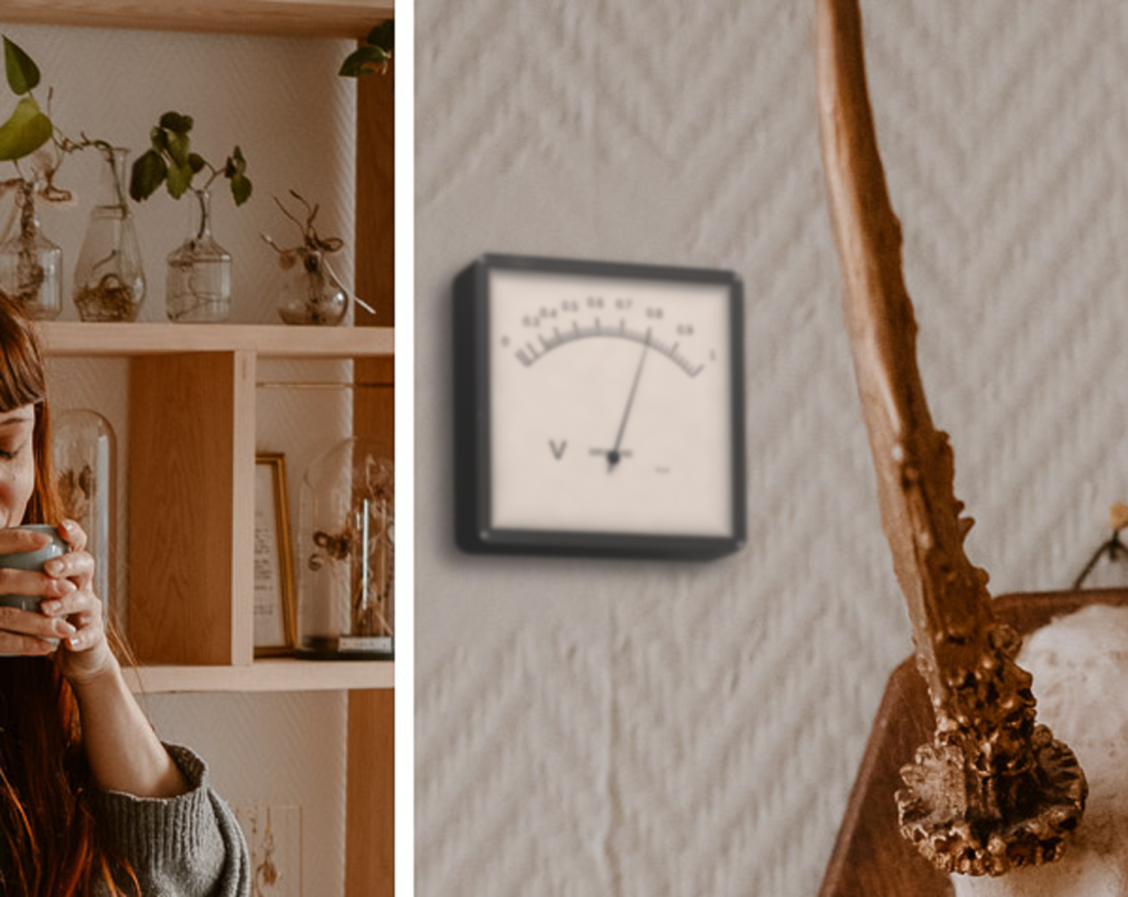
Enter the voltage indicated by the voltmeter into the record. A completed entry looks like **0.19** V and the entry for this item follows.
**0.8** V
